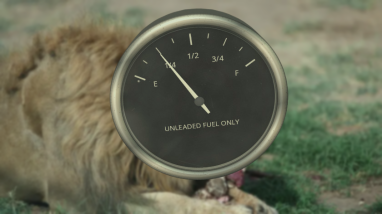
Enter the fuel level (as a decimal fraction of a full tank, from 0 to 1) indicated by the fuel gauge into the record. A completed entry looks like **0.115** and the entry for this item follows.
**0.25**
